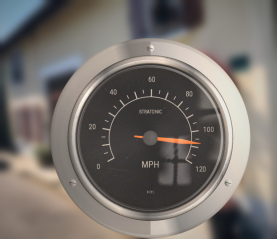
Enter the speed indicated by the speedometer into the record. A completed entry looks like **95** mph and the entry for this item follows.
**107.5** mph
